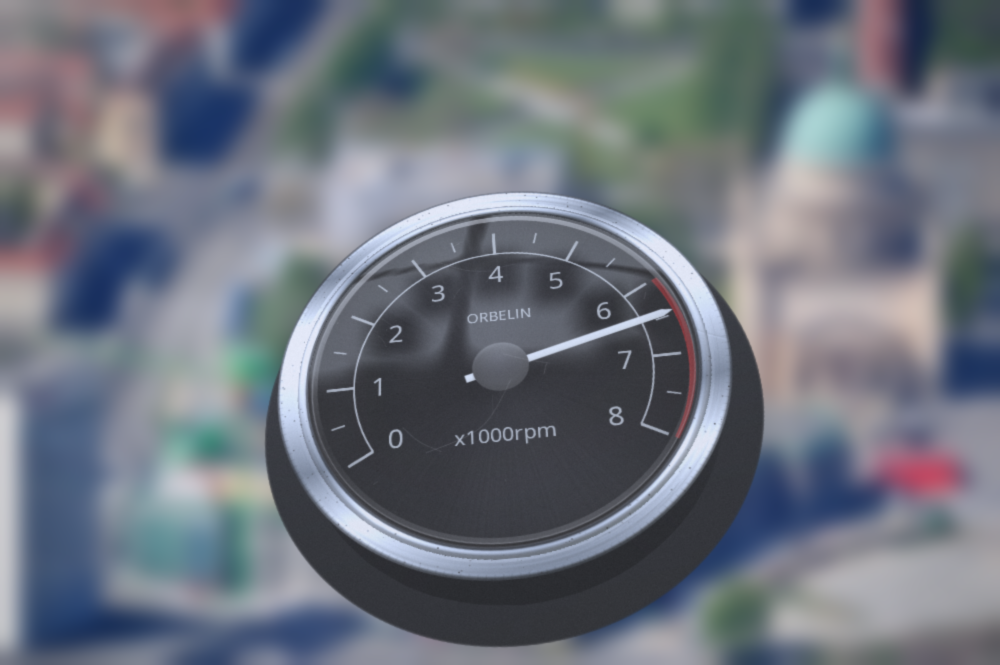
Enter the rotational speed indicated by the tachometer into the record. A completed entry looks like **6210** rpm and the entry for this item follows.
**6500** rpm
